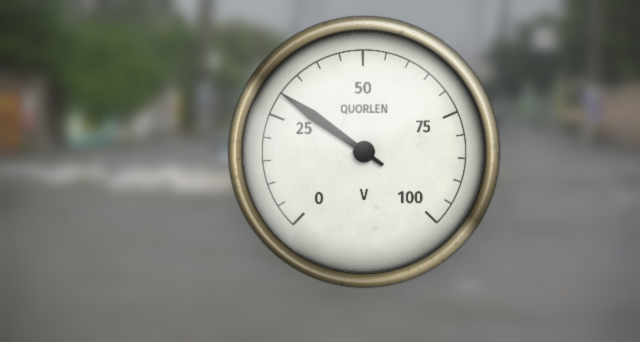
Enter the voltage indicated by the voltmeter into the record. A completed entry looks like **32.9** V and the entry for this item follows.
**30** V
